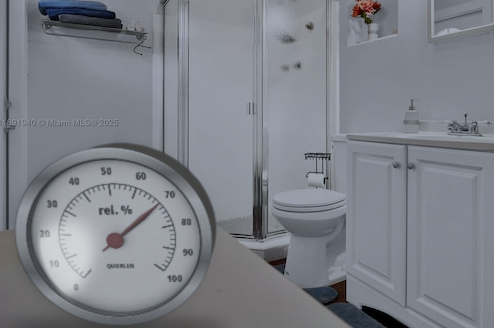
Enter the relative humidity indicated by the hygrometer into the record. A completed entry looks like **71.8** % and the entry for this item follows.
**70** %
